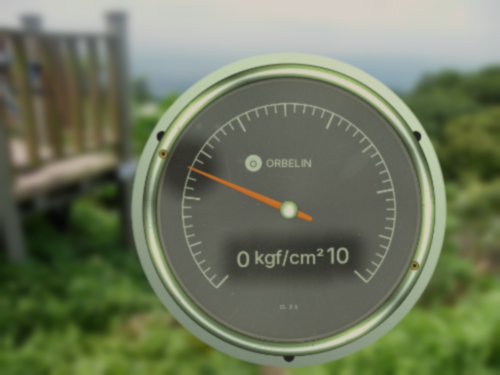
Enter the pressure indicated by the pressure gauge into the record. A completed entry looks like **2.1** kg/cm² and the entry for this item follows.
**2.6** kg/cm²
